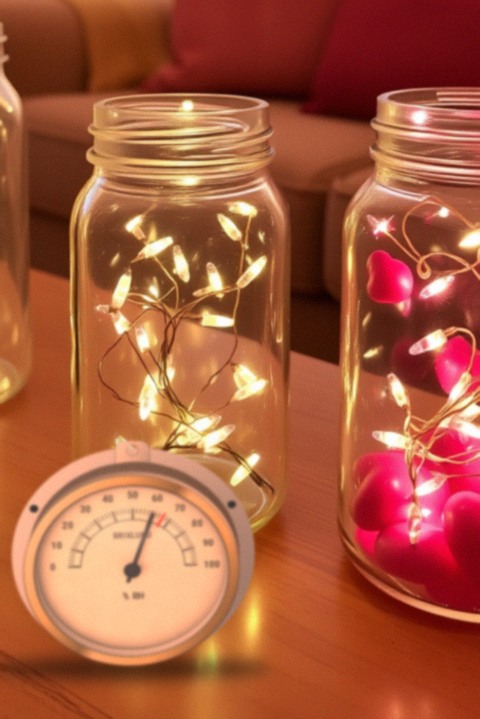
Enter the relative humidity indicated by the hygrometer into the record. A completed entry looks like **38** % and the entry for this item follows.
**60** %
